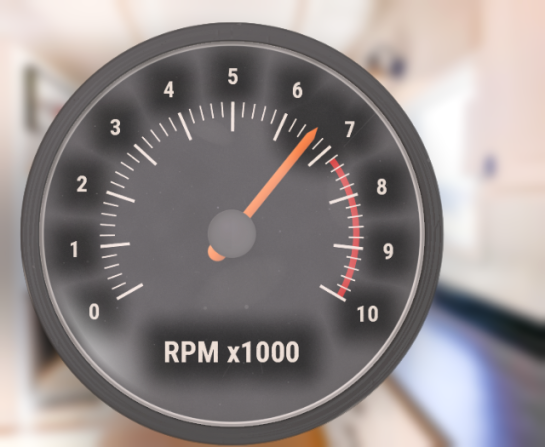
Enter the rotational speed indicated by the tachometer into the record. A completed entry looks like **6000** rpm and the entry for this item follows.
**6600** rpm
